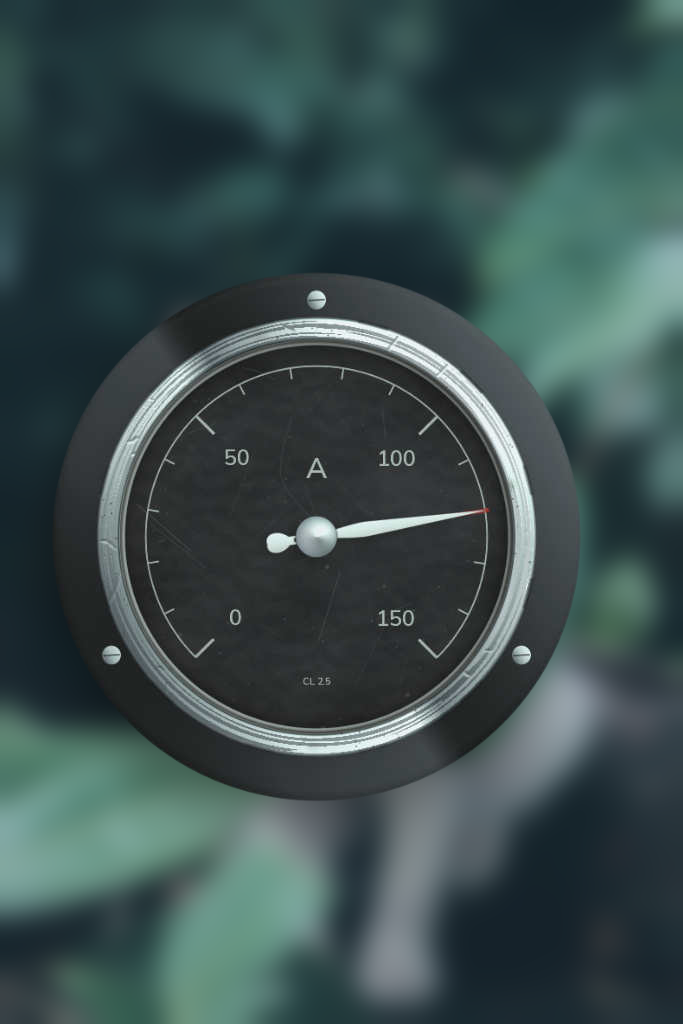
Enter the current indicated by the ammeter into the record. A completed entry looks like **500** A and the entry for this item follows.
**120** A
